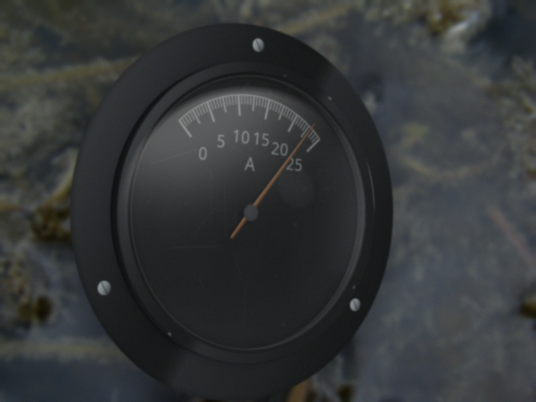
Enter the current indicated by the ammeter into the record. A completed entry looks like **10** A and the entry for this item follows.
**22.5** A
